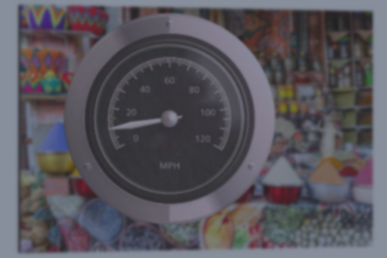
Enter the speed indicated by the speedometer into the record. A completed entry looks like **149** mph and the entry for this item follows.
**10** mph
